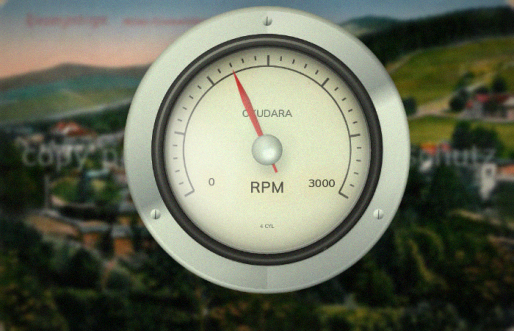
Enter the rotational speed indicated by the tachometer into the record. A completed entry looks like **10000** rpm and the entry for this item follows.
**1200** rpm
